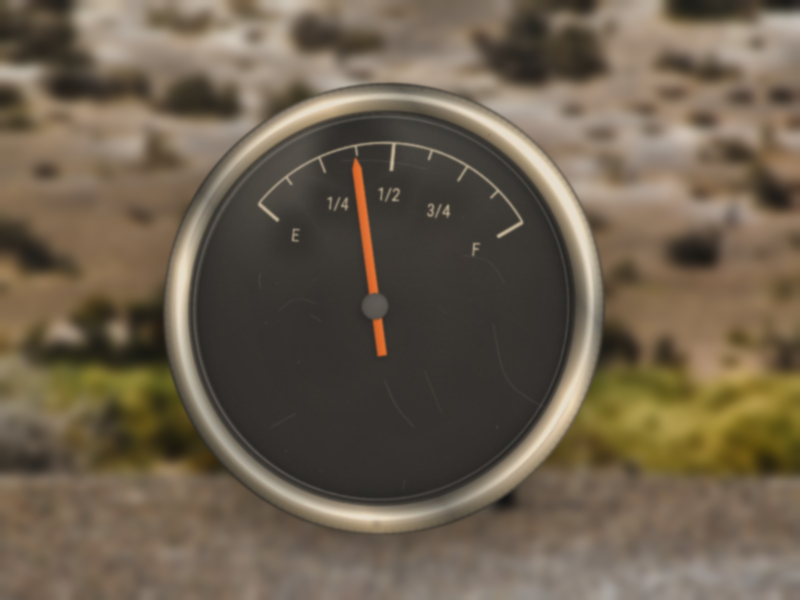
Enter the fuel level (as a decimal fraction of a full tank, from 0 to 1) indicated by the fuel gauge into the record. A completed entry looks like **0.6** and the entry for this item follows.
**0.375**
